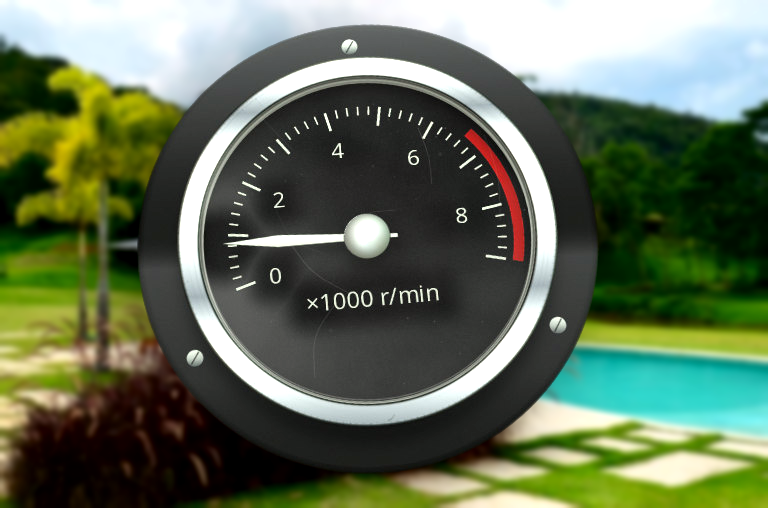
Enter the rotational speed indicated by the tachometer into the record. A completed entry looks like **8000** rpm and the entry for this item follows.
**800** rpm
